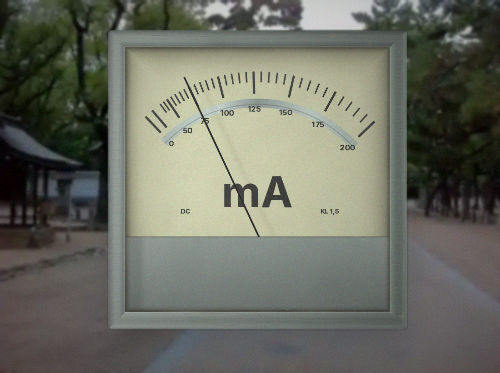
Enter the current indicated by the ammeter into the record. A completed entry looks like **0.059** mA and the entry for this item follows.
**75** mA
